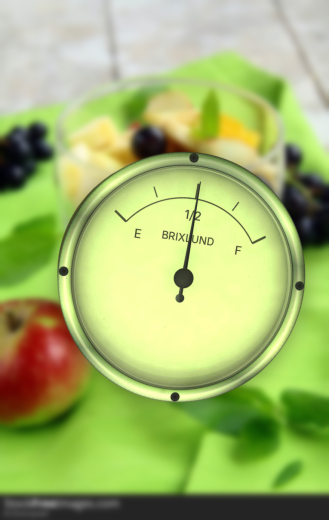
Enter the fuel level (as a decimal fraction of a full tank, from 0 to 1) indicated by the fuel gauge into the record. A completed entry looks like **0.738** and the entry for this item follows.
**0.5**
